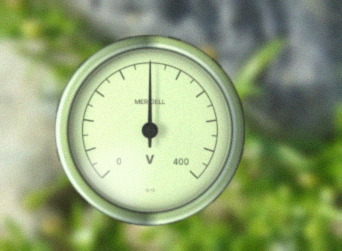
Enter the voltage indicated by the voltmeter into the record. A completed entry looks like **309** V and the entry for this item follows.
**200** V
